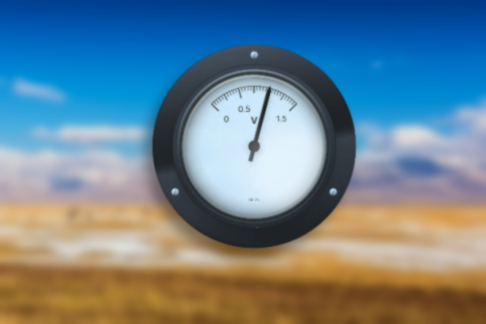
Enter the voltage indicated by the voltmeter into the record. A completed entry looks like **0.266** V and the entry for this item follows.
**1** V
